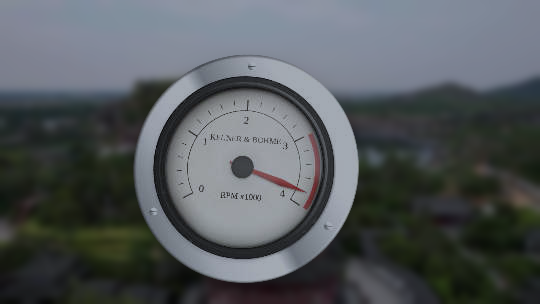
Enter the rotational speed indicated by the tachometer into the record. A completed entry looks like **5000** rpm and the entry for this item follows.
**3800** rpm
